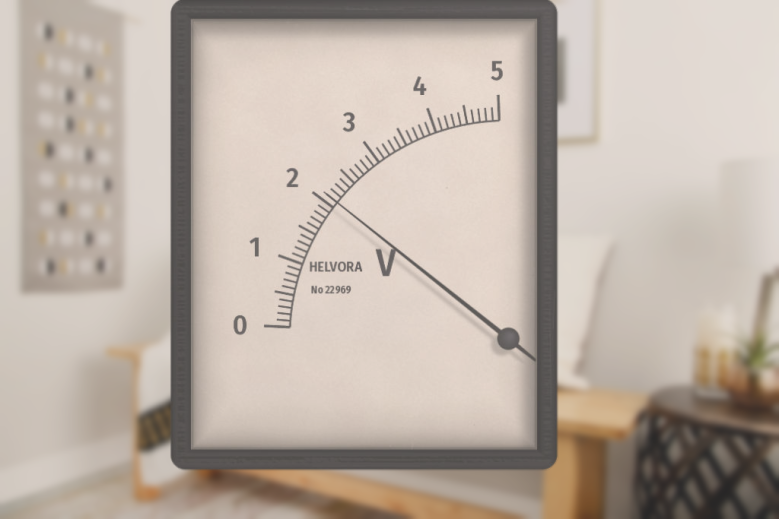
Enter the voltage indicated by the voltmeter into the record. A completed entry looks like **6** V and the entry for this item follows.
**2.1** V
